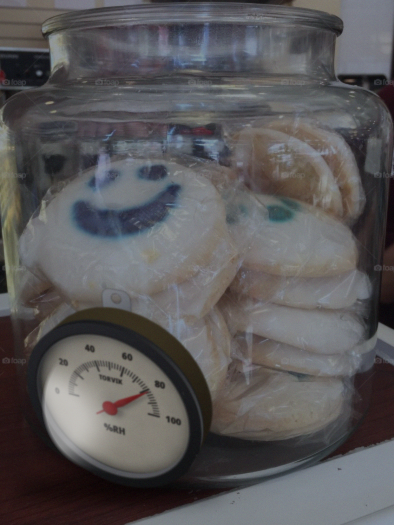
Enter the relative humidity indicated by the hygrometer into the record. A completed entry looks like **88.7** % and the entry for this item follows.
**80** %
